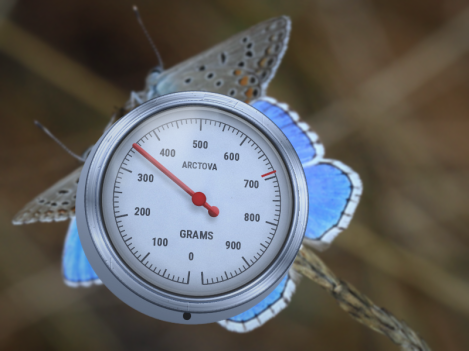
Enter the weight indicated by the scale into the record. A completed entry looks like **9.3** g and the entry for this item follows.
**350** g
